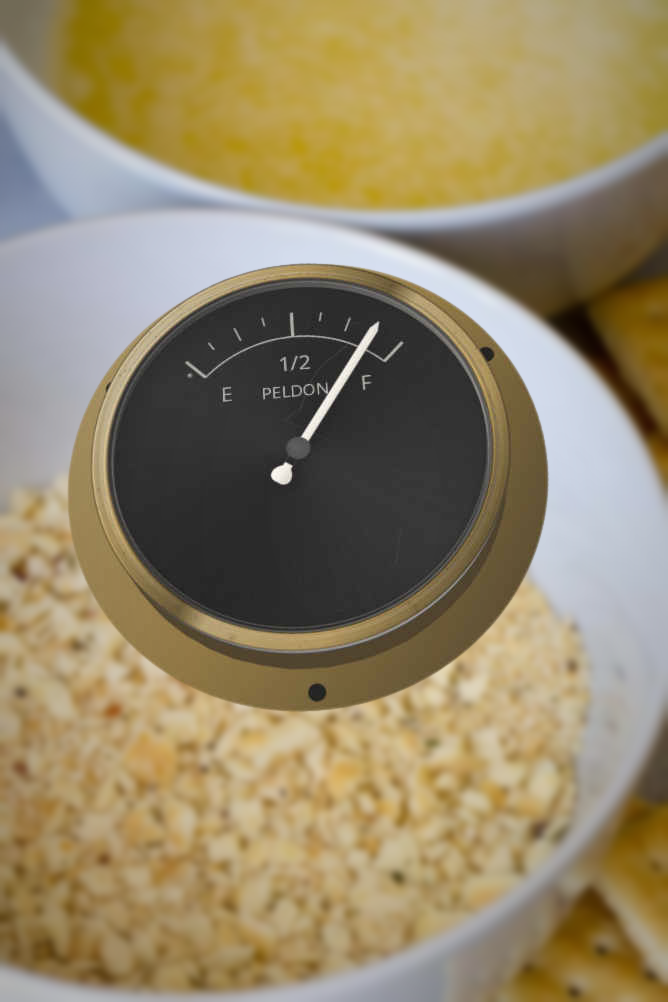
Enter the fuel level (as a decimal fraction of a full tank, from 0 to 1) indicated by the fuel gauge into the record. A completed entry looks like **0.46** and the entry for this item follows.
**0.875**
